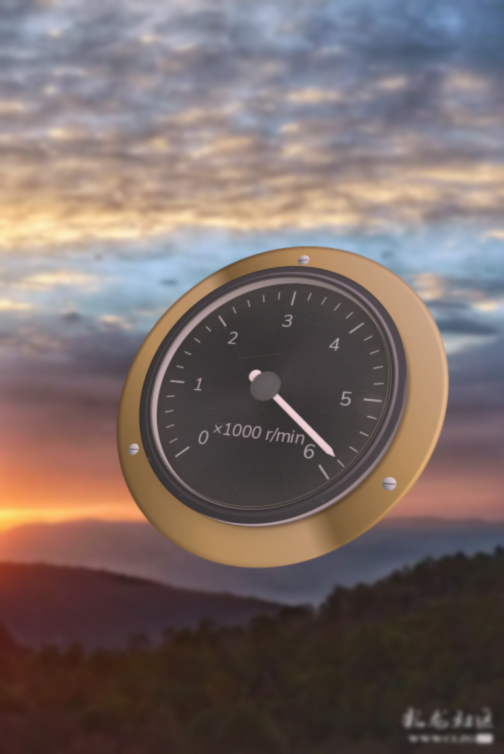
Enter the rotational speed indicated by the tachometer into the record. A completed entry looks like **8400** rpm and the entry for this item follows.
**5800** rpm
